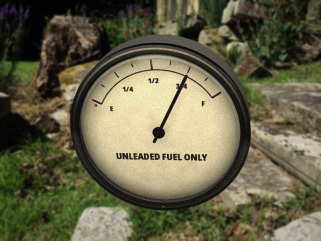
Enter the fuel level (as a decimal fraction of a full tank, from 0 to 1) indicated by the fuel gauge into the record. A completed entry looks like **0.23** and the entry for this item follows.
**0.75**
